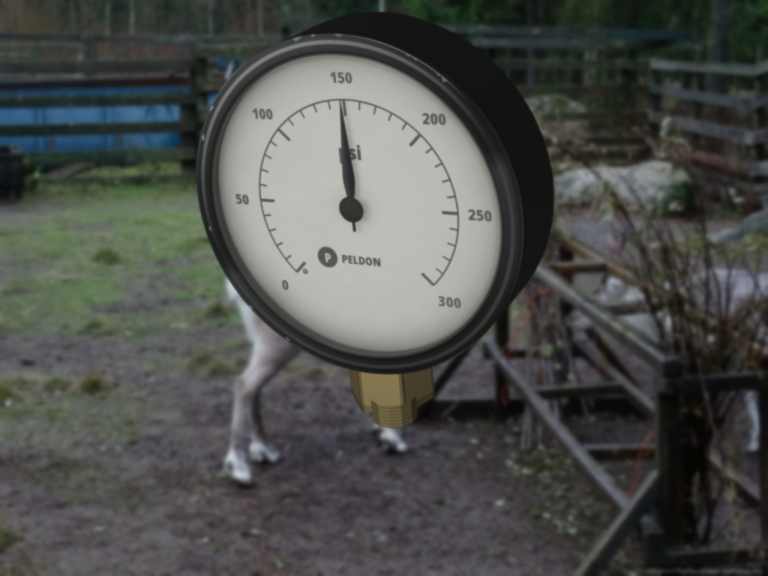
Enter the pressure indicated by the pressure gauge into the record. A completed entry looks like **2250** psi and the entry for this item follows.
**150** psi
